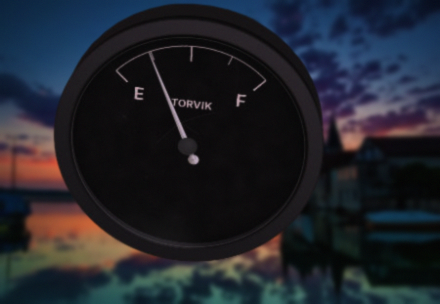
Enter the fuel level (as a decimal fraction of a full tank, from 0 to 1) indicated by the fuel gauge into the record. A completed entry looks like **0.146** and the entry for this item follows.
**0.25**
